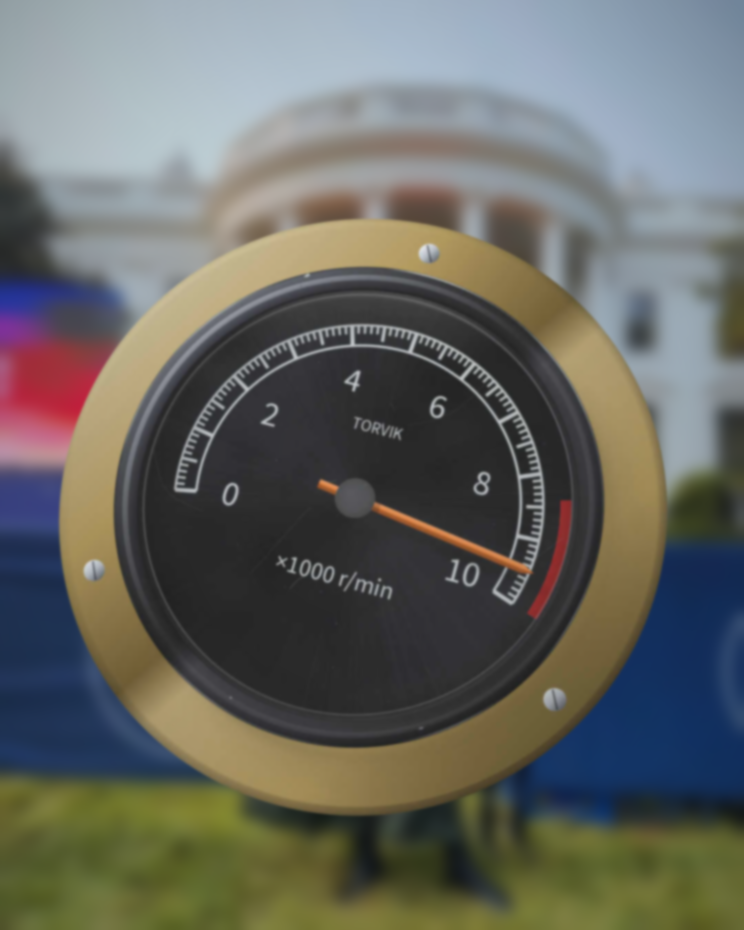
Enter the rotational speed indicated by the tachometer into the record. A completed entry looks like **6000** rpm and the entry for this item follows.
**9500** rpm
